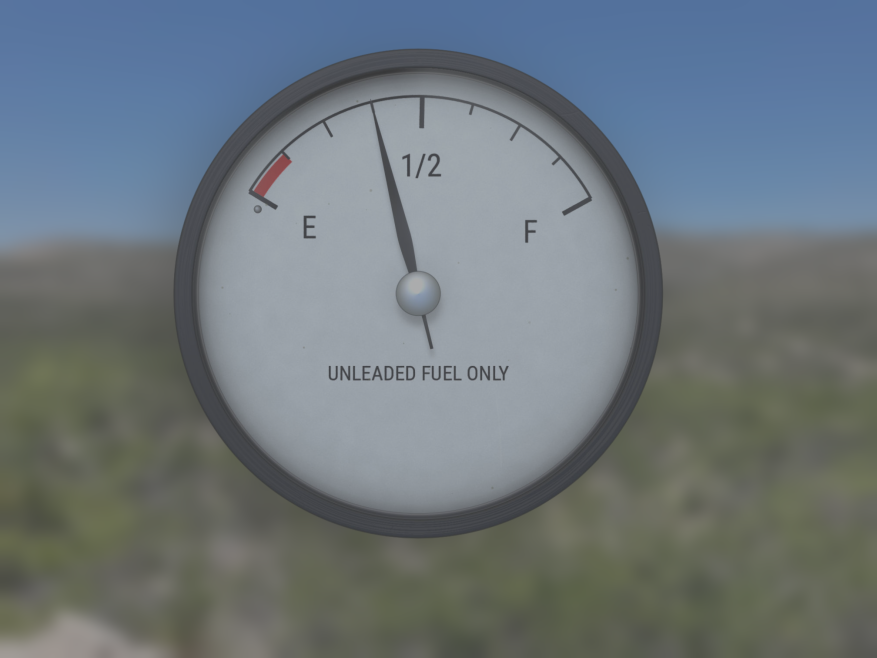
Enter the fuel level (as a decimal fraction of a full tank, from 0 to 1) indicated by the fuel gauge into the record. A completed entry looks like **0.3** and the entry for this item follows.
**0.375**
